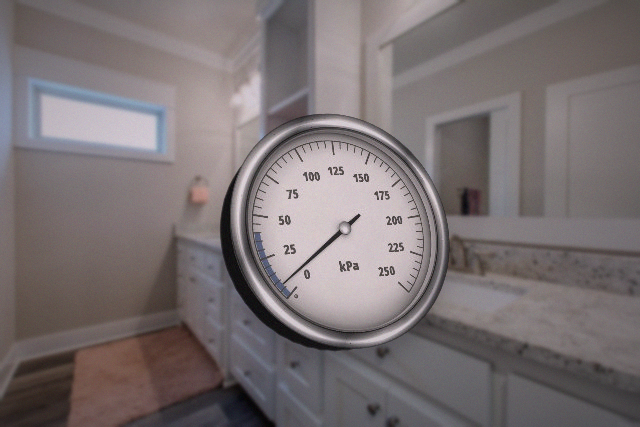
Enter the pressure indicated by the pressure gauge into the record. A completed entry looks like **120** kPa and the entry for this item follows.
**7.5** kPa
